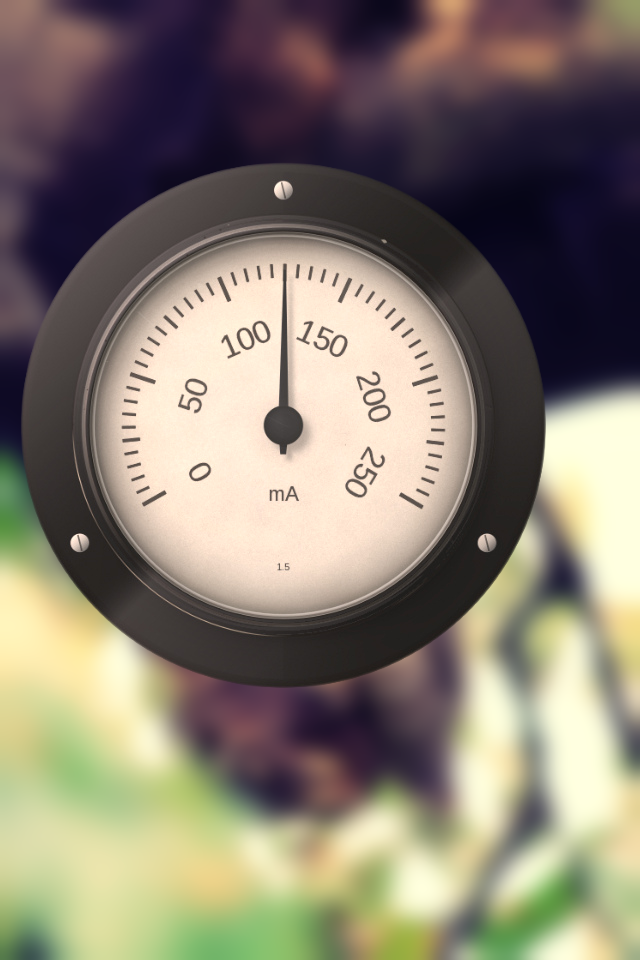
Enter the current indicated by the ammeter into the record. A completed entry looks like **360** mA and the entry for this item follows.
**125** mA
